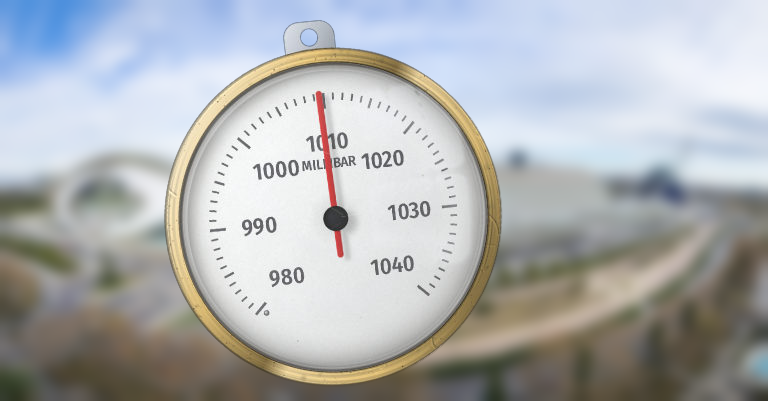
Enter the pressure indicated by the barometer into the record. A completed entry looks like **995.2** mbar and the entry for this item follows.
**1009.5** mbar
